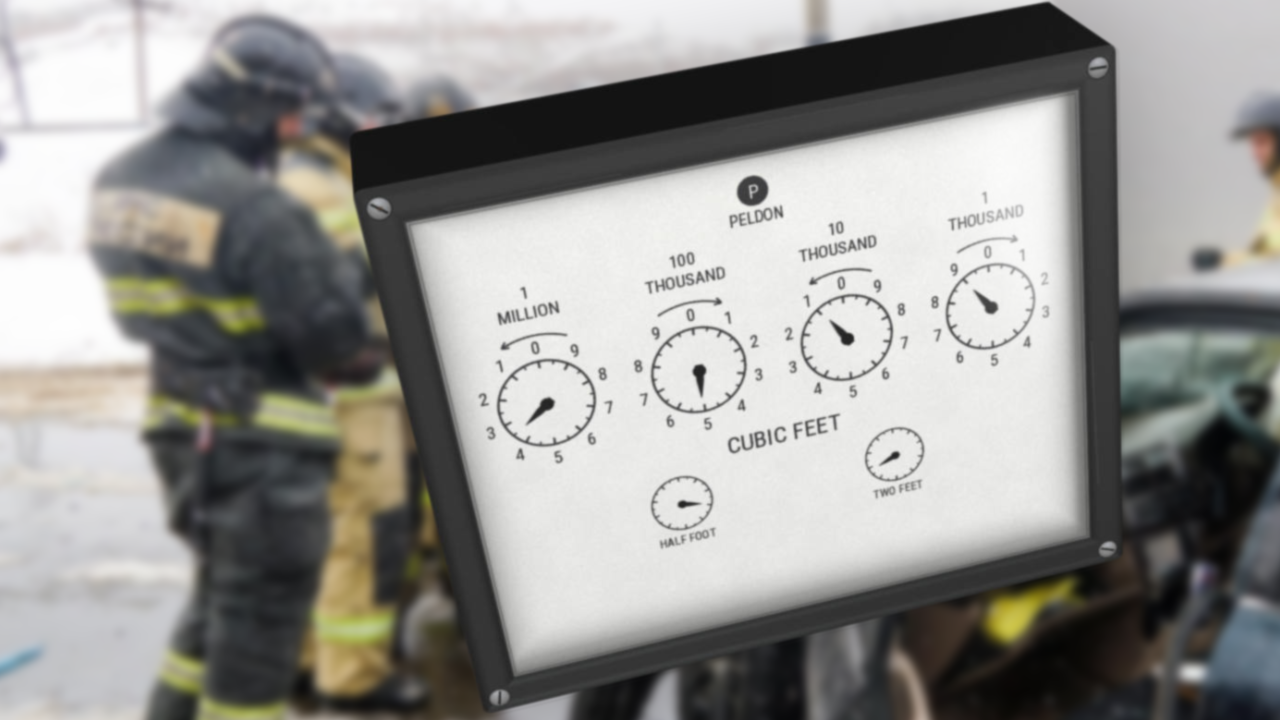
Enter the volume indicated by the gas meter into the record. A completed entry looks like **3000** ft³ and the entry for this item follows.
**350900** ft³
